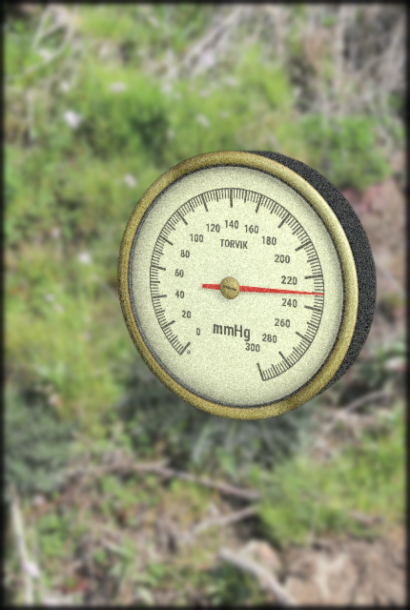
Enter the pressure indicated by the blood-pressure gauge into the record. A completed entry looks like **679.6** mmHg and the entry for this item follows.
**230** mmHg
